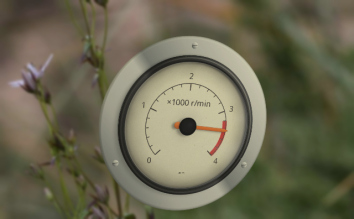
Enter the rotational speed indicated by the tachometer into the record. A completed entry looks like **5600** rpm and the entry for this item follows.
**3400** rpm
